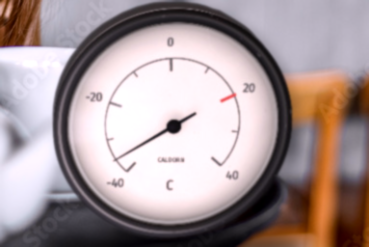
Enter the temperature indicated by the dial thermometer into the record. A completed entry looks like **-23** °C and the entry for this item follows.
**-35** °C
